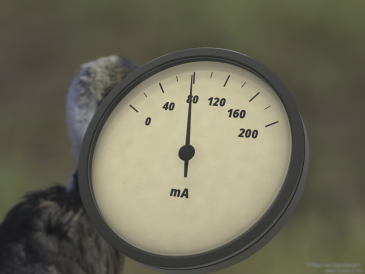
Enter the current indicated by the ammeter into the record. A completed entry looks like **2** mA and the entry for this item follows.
**80** mA
